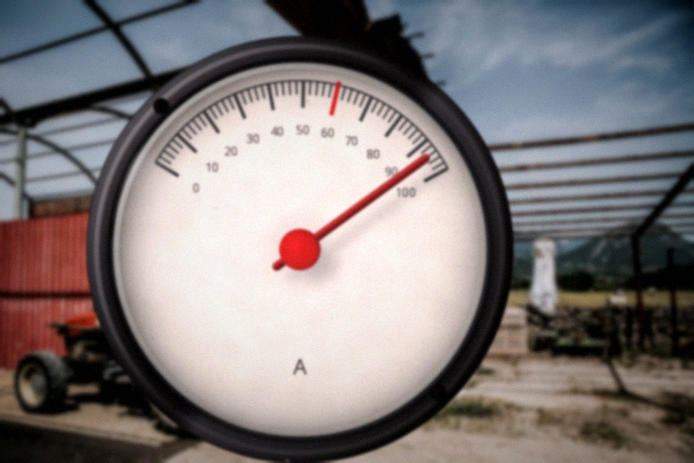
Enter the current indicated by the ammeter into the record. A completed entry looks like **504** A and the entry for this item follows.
**94** A
